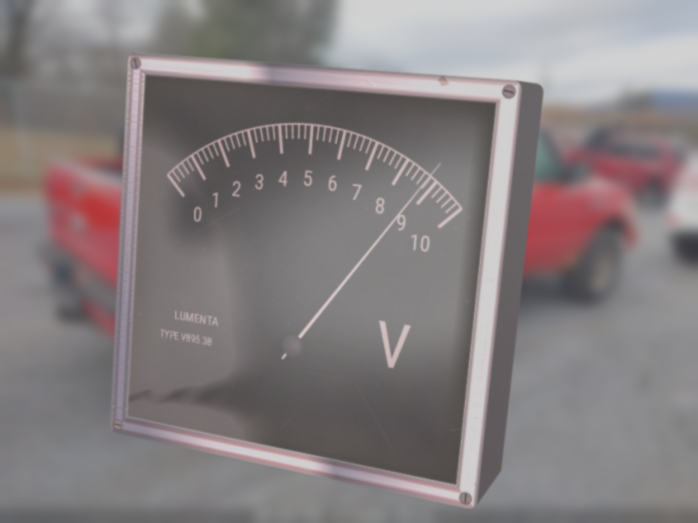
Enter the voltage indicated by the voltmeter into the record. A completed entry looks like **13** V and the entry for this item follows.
**8.8** V
